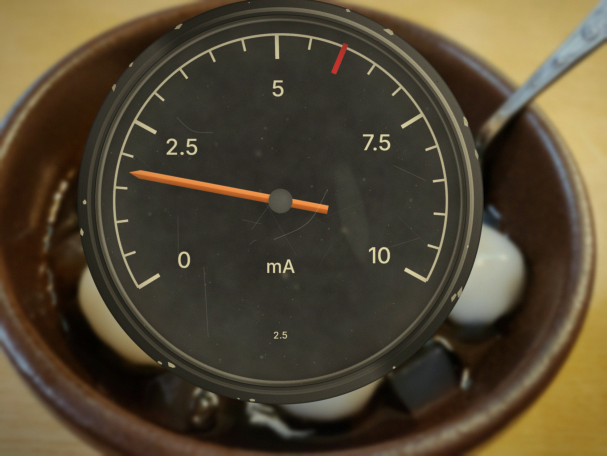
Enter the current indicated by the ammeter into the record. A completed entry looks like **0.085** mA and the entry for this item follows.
**1.75** mA
